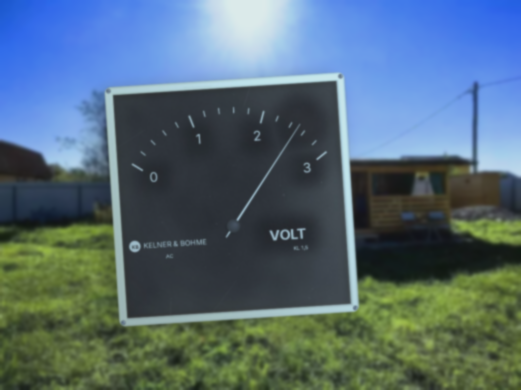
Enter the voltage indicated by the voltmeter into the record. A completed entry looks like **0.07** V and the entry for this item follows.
**2.5** V
